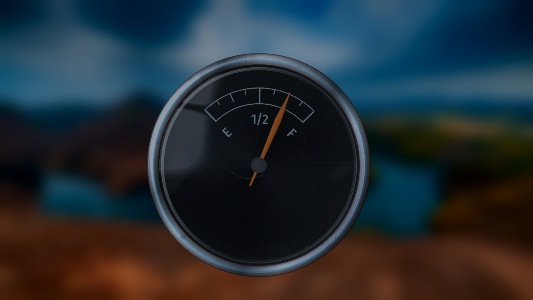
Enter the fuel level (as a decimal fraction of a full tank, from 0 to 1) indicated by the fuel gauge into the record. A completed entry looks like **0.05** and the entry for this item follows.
**0.75**
